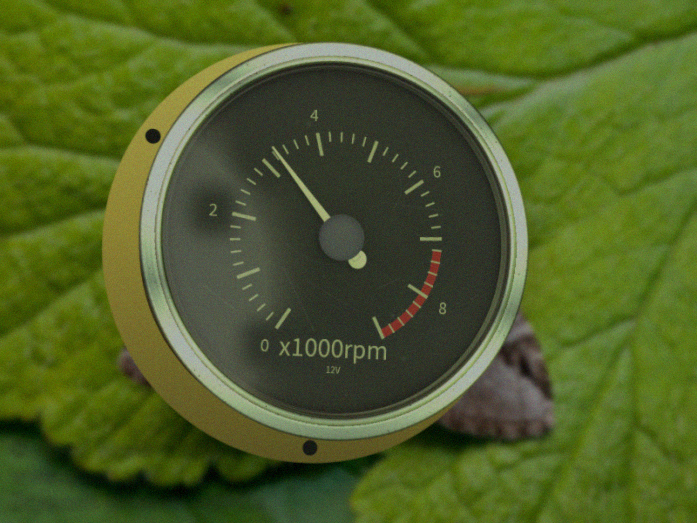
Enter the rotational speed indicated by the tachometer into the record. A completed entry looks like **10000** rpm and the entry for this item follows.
**3200** rpm
